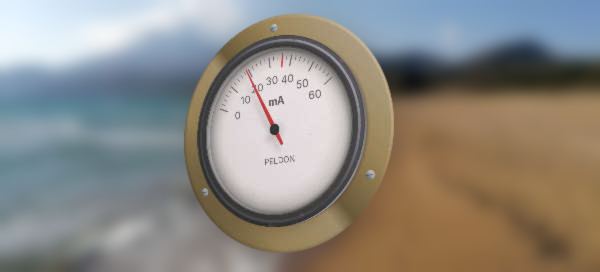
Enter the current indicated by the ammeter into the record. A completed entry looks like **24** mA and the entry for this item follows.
**20** mA
